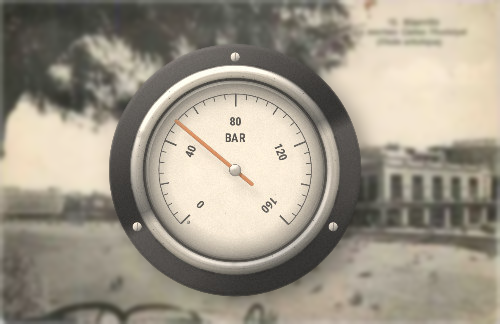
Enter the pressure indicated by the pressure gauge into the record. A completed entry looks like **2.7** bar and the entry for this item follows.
**50** bar
